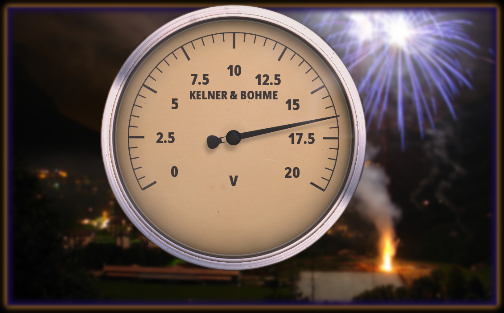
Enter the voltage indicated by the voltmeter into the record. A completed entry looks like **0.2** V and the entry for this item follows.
**16.5** V
